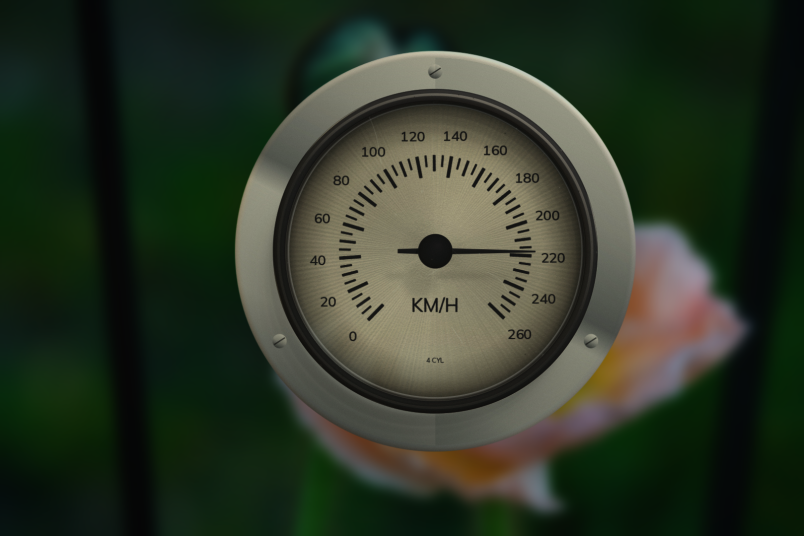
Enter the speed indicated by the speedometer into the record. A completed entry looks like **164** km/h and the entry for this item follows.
**217.5** km/h
